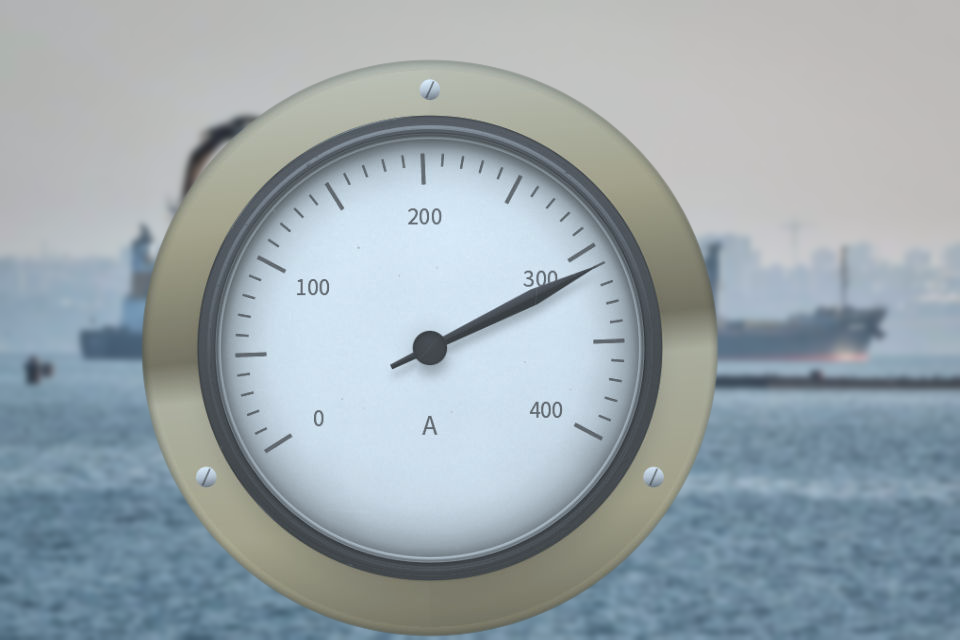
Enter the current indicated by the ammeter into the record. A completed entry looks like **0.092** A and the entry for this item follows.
**310** A
